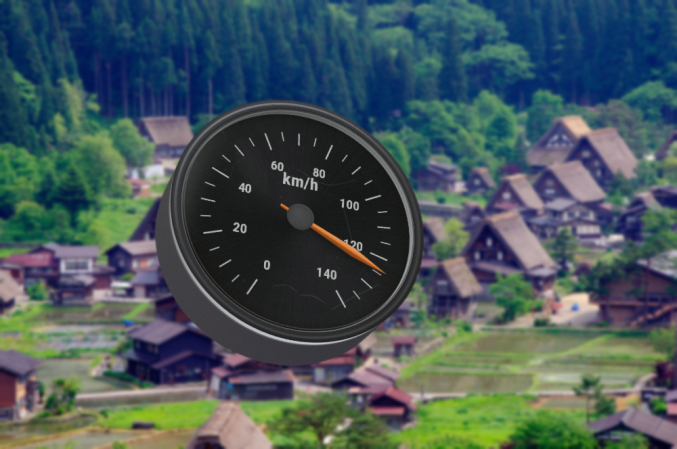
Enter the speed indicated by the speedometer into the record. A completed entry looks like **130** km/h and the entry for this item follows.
**125** km/h
